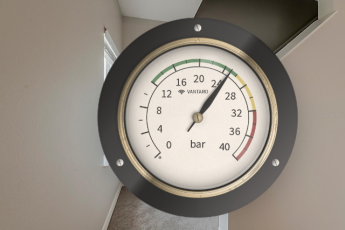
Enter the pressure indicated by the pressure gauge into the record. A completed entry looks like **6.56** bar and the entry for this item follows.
**25** bar
